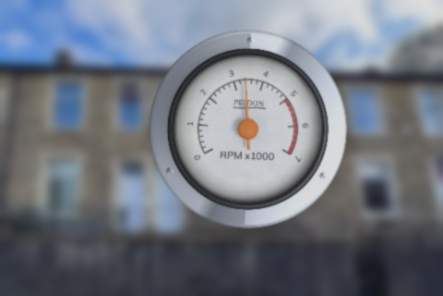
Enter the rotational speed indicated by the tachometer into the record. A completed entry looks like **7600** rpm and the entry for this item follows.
**3400** rpm
